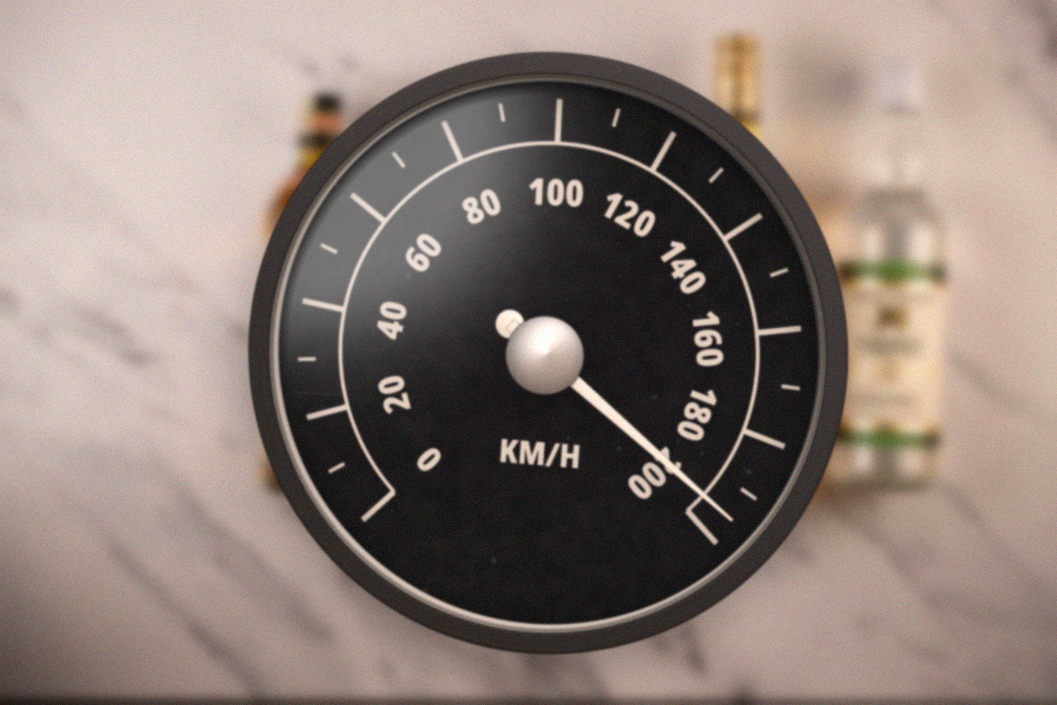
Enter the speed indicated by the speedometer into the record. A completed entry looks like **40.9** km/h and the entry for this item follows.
**195** km/h
